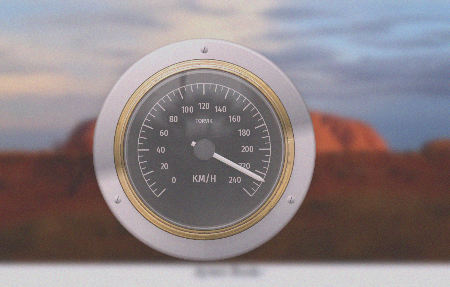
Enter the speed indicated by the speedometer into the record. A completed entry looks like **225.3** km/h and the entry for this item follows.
**225** km/h
